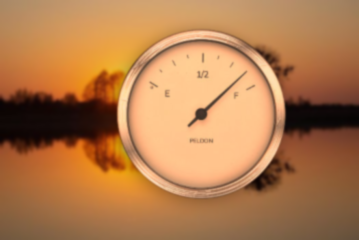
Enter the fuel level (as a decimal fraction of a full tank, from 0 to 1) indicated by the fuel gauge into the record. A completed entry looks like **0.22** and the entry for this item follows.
**0.875**
